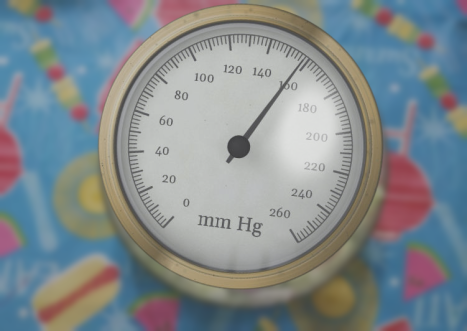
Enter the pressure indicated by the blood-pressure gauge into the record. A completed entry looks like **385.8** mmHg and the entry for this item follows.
**158** mmHg
